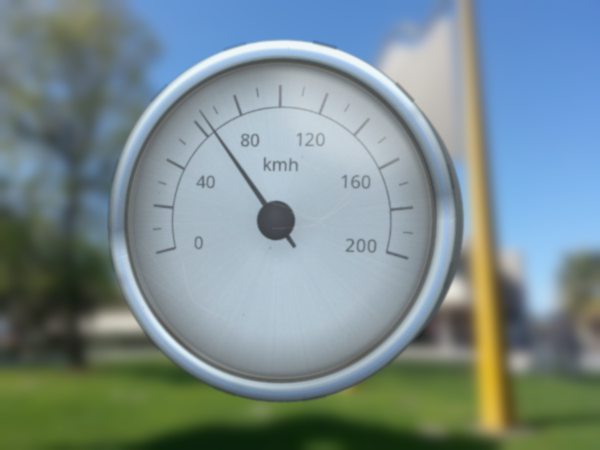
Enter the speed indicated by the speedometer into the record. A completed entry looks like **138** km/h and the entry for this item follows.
**65** km/h
